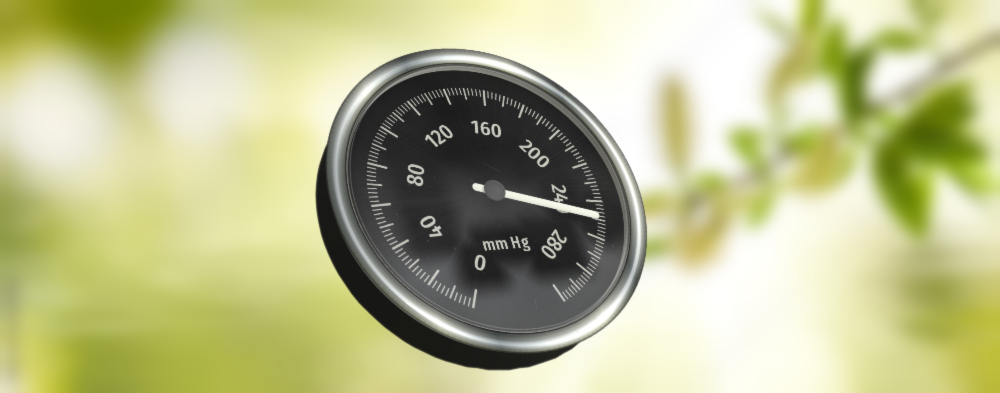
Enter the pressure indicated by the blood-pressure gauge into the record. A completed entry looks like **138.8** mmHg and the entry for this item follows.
**250** mmHg
